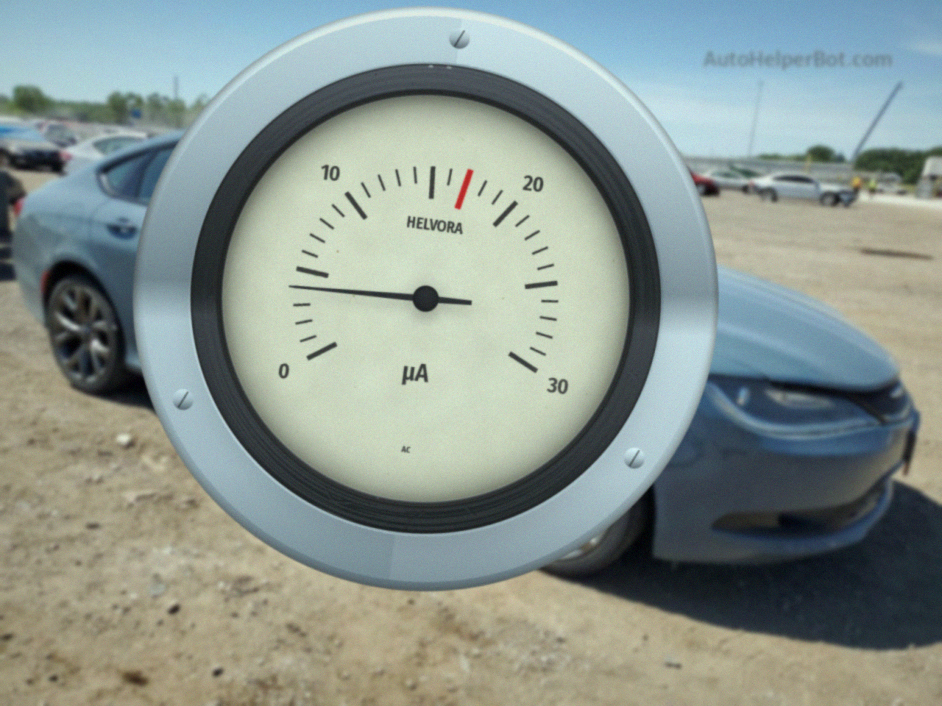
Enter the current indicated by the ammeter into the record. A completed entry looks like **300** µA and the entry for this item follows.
**4** µA
